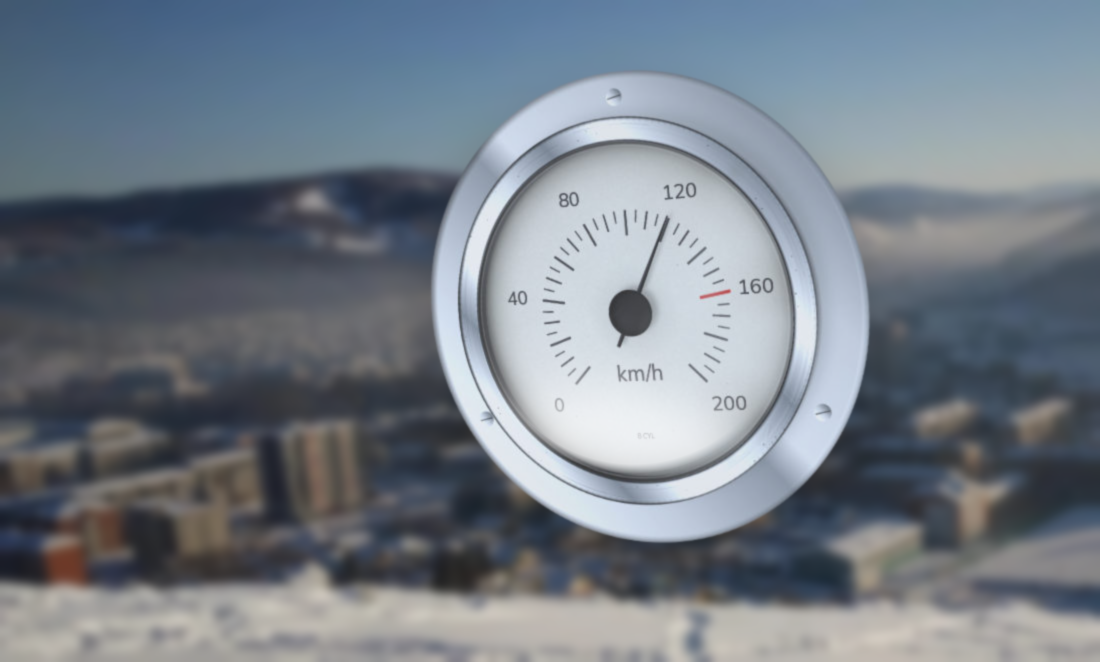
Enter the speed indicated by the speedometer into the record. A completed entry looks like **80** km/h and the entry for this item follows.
**120** km/h
